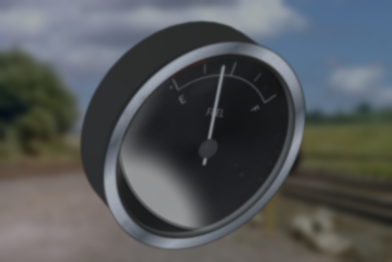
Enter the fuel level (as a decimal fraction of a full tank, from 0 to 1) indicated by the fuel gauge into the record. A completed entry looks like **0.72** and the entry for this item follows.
**0.375**
